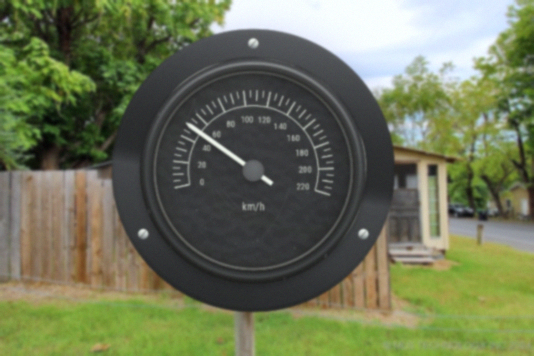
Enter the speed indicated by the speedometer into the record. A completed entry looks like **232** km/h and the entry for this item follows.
**50** km/h
